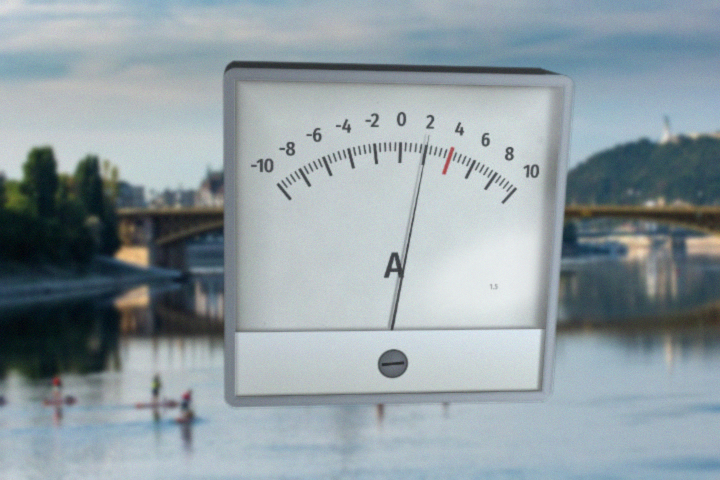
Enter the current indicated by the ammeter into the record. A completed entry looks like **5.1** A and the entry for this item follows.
**2** A
